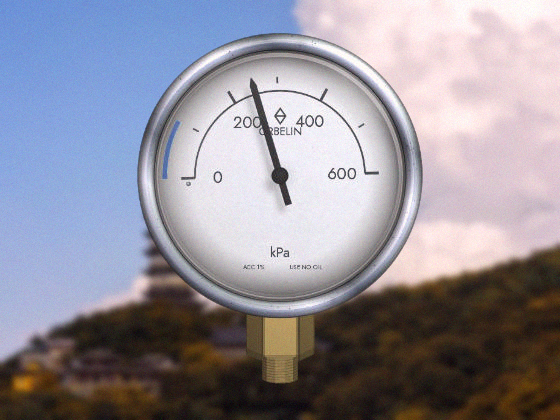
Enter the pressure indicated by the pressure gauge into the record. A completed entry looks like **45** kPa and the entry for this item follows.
**250** kPa
